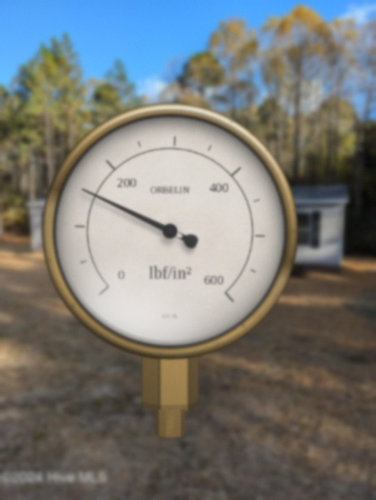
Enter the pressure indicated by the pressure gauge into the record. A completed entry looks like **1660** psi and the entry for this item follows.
**150** psi
